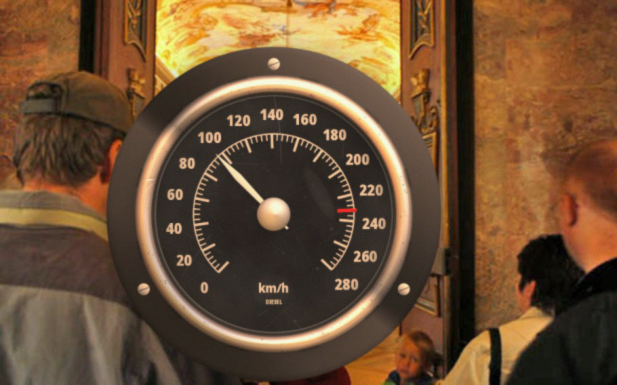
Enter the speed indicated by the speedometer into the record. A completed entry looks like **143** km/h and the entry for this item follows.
**96** km/h
